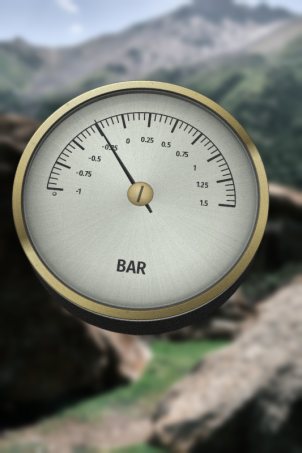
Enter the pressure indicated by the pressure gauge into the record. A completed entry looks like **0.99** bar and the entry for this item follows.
**-0.25** bar
